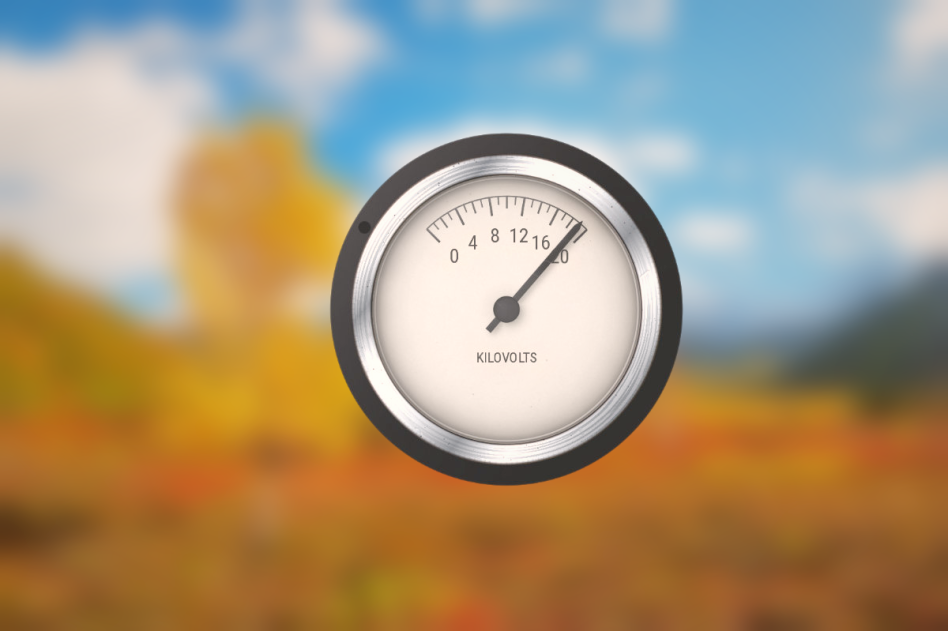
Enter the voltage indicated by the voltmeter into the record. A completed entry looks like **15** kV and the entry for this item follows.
**19** kV
